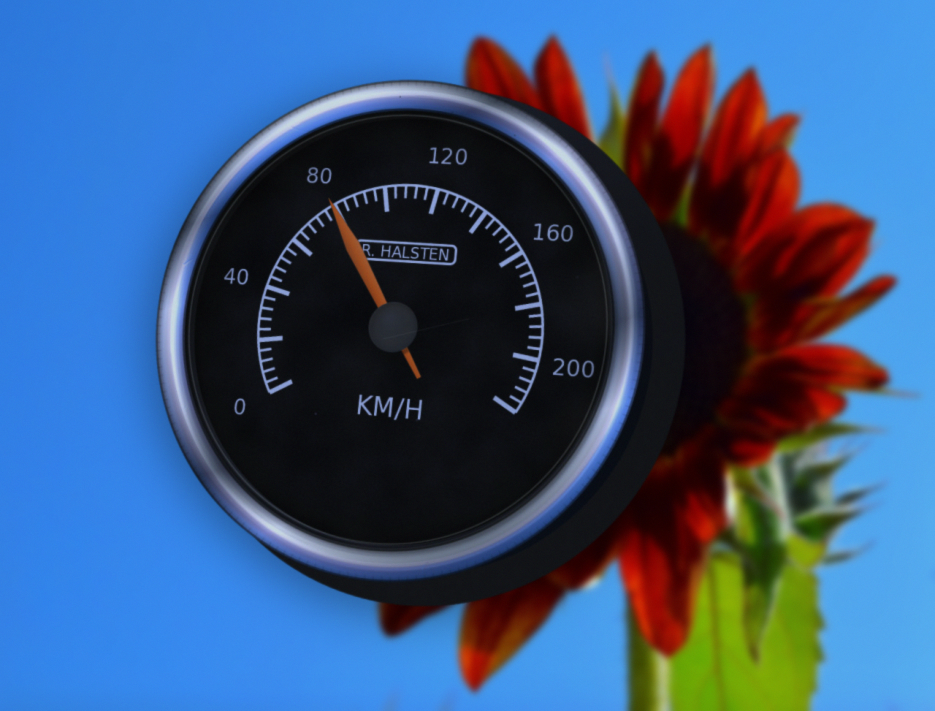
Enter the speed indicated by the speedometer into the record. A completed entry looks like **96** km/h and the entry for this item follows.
**80** km/h
